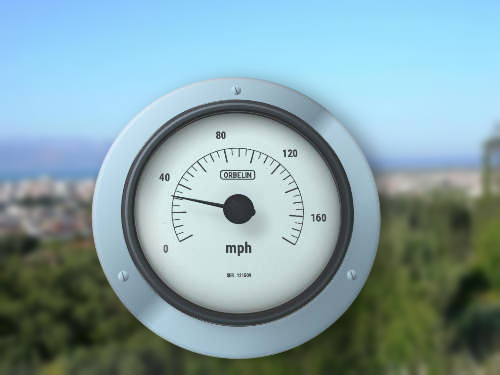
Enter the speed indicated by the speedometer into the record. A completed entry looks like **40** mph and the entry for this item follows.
**30** mph
